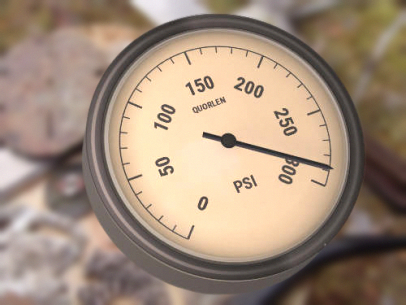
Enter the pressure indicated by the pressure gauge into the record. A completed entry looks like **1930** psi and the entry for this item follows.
**290** psi
